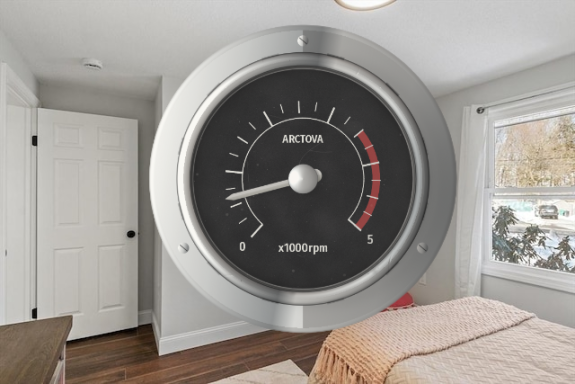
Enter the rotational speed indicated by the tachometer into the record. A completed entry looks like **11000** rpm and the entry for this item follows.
**625** rpm
